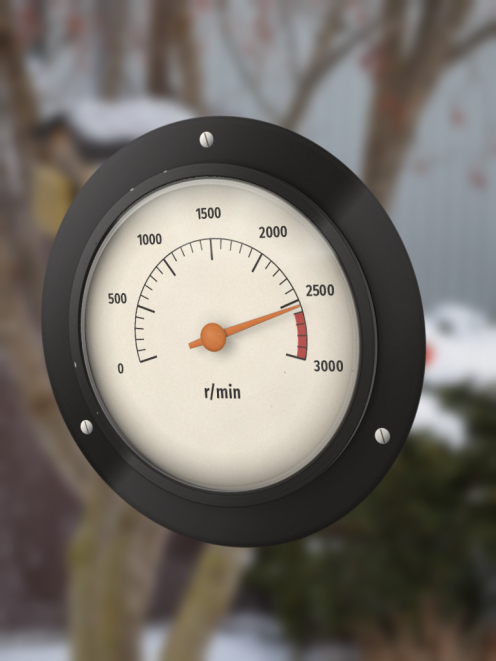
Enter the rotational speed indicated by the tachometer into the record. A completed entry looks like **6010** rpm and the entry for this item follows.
**2550** rpm
